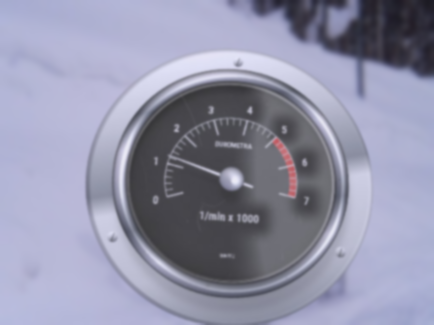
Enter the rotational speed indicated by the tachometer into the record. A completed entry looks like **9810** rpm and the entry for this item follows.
**1200** rpm
